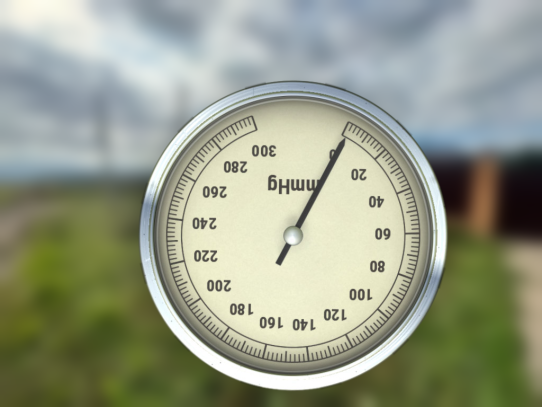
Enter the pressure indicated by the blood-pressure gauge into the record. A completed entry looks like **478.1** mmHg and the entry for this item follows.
**2** mmHg
